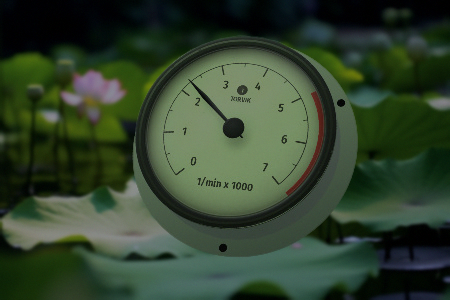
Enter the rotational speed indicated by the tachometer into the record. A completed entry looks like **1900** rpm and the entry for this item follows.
**2250** rpm
